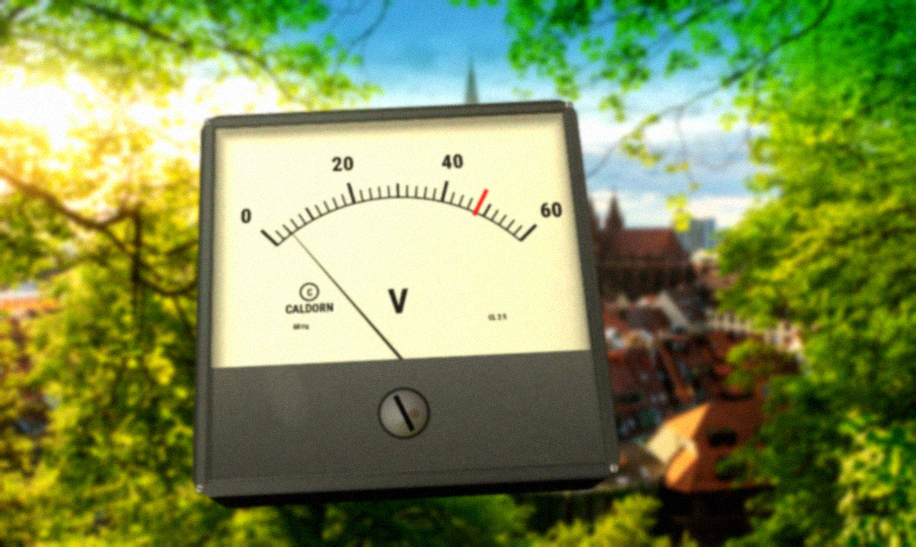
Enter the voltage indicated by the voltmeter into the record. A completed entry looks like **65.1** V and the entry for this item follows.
**4** V
